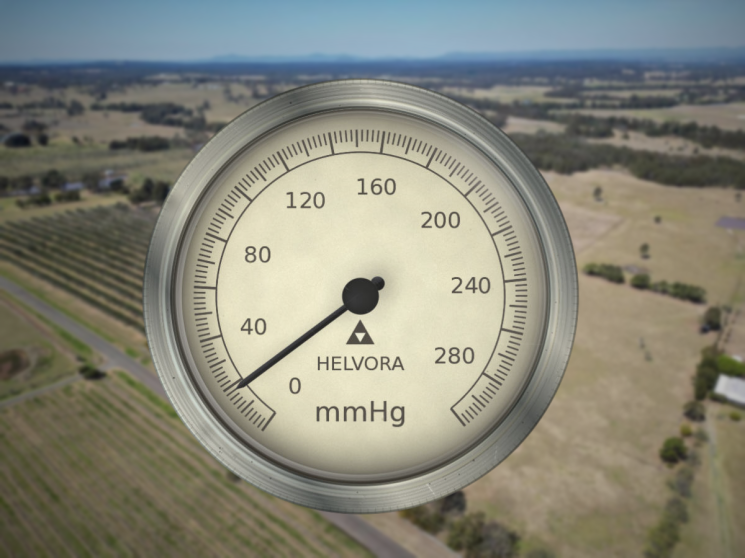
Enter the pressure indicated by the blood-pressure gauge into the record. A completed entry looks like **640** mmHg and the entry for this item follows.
**18** mmHg
